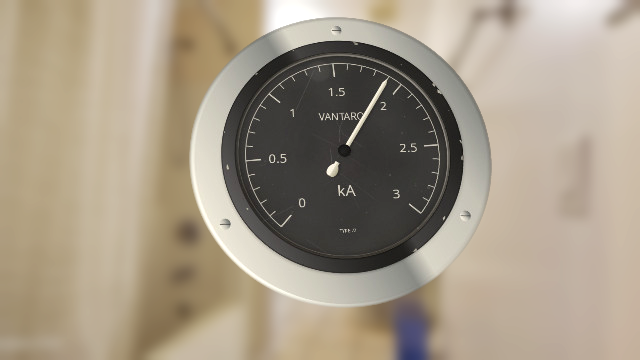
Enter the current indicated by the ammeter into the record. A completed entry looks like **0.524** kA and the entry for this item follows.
**1.9** kA
